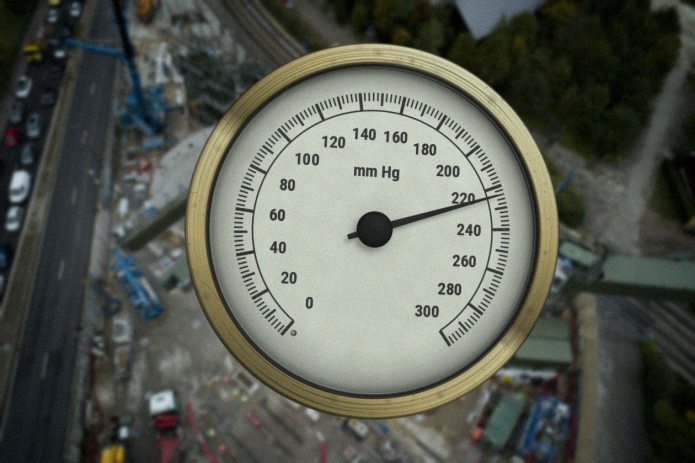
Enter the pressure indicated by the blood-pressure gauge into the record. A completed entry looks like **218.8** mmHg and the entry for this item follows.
**224** mmHg
